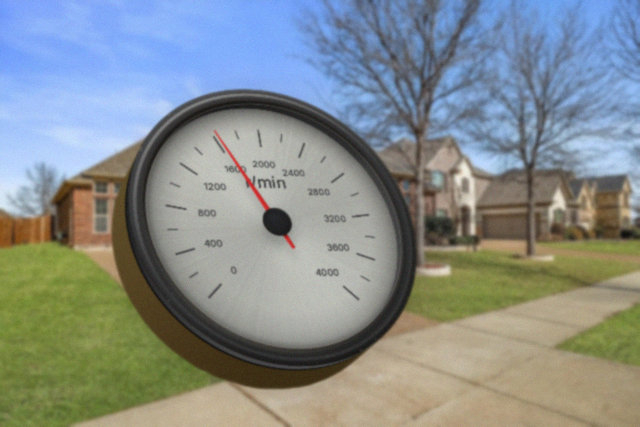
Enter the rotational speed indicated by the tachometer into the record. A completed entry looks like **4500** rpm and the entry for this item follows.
**1600** rpm
